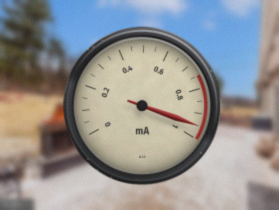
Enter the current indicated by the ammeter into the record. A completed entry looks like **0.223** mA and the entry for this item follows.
**0.95** mA
